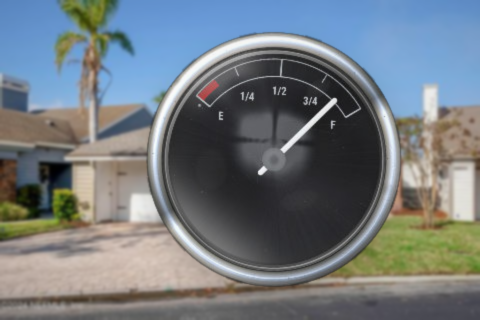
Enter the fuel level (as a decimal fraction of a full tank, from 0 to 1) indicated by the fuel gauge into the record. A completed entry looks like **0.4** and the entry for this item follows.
**0.875**
